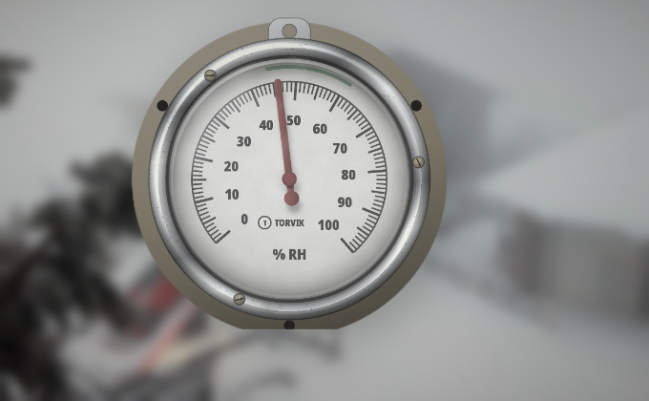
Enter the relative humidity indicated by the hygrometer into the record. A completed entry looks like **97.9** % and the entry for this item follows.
**46** %
